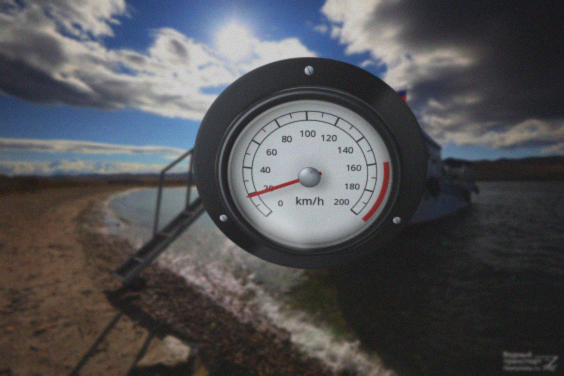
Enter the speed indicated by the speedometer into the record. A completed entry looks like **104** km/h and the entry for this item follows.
**20** km/h
